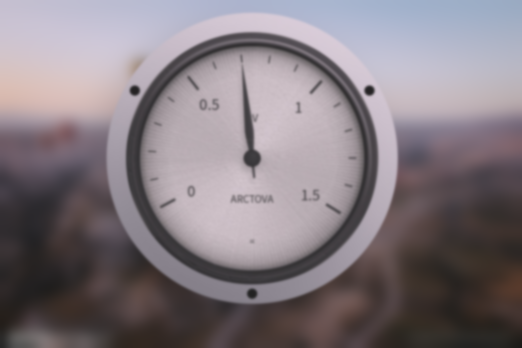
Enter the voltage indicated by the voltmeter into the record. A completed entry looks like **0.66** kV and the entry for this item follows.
**0.7** kV
